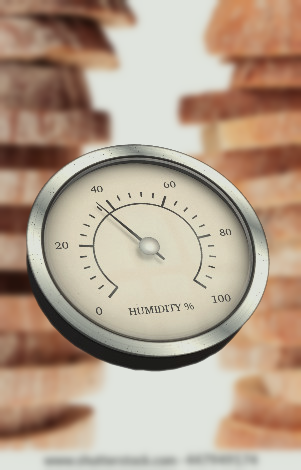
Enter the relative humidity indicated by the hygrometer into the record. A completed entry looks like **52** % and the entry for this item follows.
**36** %
